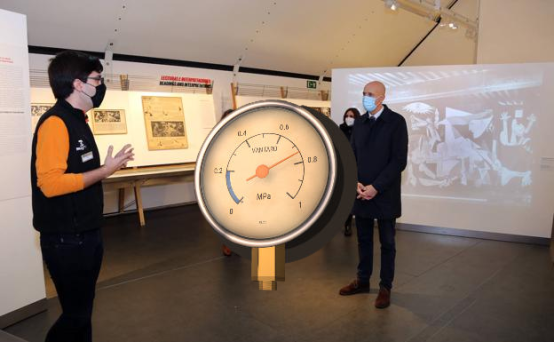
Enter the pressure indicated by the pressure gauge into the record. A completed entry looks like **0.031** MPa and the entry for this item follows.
**0.75** MPa
